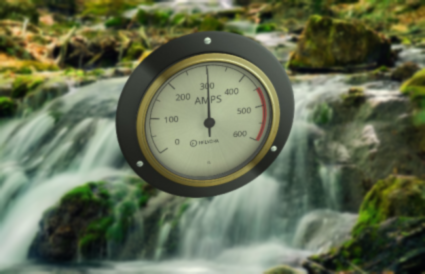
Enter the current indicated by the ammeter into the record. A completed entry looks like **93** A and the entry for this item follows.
**300** A
